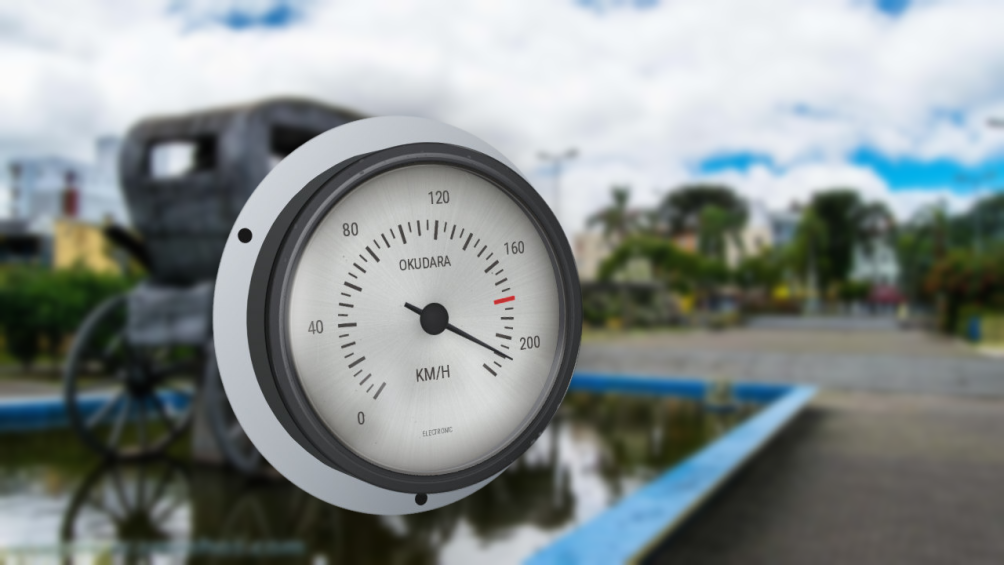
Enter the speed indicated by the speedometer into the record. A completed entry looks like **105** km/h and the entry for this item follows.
**210** km/h
